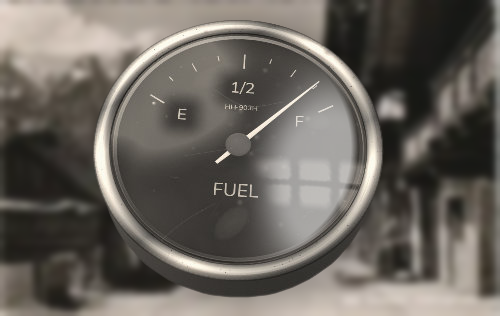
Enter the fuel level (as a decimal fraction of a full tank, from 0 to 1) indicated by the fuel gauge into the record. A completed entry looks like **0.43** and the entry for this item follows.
**0.875**
